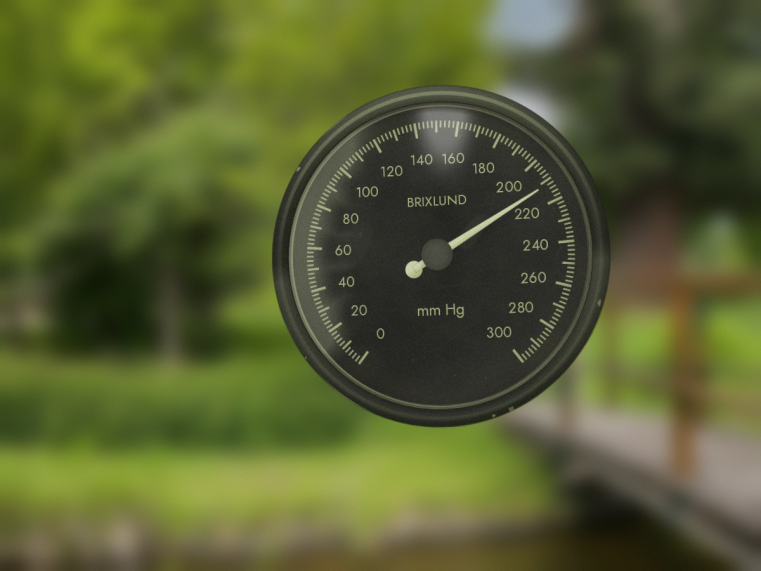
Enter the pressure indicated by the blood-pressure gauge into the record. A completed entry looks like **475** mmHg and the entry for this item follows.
**212** mmHg
